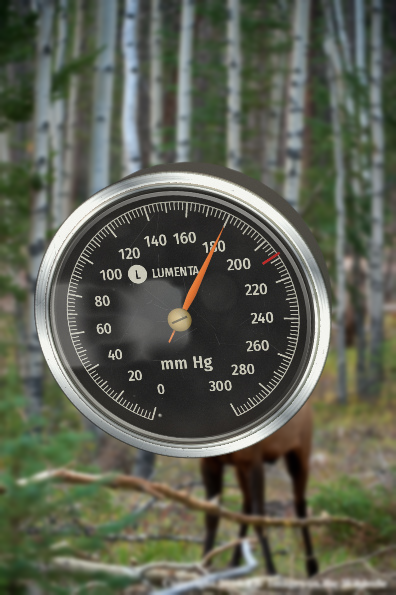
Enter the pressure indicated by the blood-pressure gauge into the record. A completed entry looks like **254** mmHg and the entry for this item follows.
**180** mmHg
